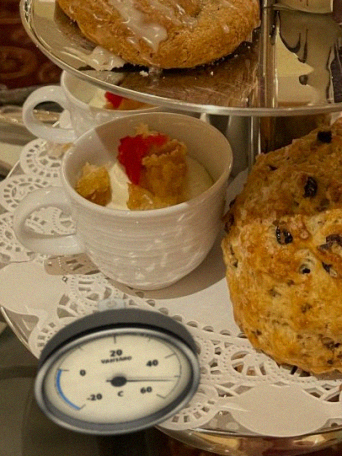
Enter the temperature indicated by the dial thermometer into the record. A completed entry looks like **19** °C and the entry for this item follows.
**50** °C
